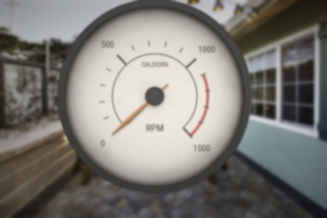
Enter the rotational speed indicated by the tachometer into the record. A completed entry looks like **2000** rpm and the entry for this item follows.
**0** rpm
